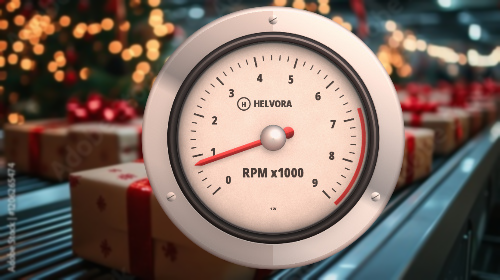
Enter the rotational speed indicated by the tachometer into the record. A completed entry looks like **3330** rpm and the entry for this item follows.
**800** rpm
